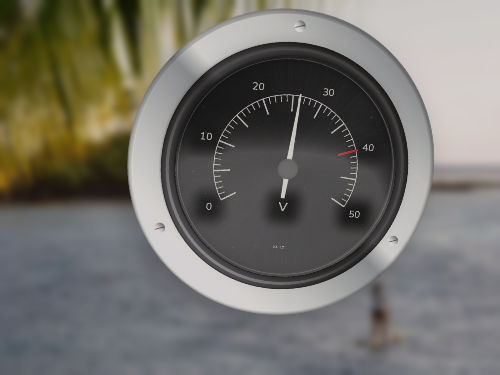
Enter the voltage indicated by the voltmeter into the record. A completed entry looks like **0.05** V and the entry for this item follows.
**26** V
